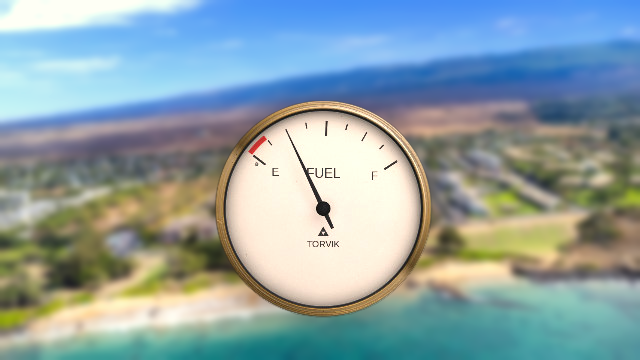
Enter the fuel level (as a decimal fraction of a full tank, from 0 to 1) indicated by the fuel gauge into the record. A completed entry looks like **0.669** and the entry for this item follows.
**0.25**
